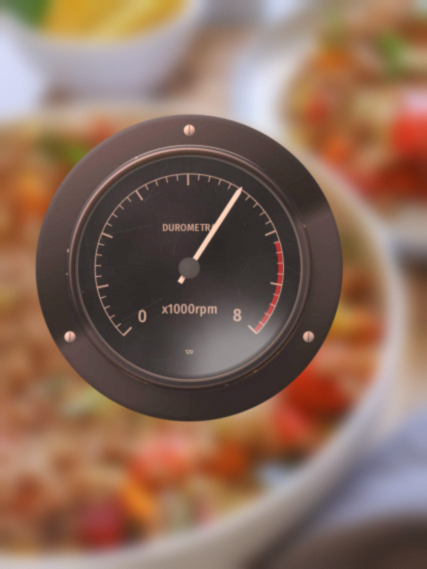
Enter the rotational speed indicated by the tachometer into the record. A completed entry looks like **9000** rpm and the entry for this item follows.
**5000** rpm
